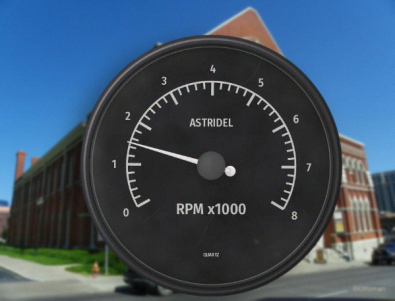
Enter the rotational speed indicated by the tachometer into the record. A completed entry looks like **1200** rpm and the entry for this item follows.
**1500** rpm
